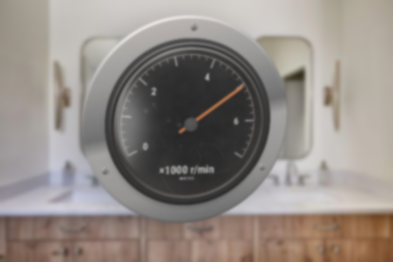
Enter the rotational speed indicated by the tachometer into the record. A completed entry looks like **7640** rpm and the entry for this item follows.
**5000** rpm
